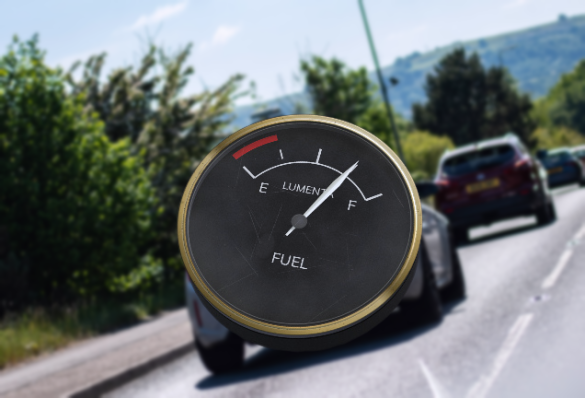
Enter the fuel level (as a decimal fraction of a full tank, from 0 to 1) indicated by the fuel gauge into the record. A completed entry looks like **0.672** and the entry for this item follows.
**0.75**
